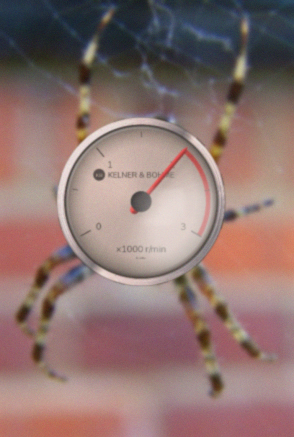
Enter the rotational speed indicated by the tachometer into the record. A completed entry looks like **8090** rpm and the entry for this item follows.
**2000** rpm
